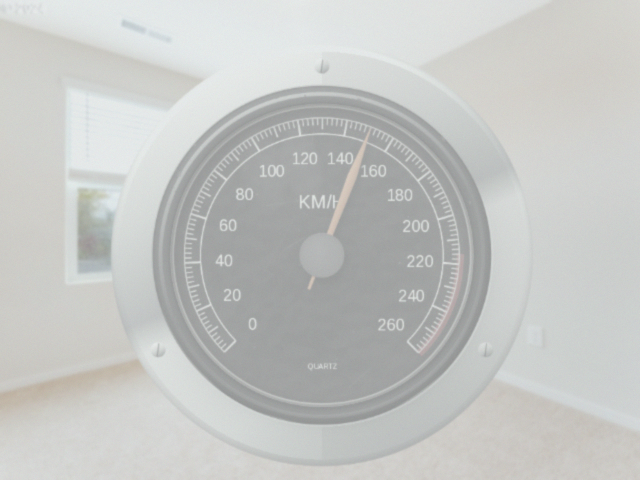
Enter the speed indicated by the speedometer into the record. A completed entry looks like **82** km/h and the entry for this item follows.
**150** km/h
